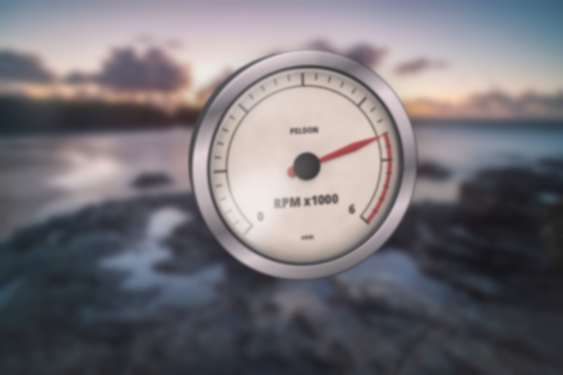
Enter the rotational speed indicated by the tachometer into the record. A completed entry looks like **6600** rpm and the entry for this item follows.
**4600** rpm
